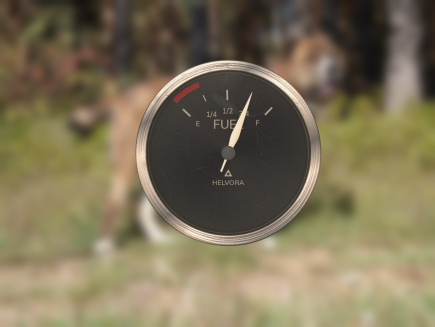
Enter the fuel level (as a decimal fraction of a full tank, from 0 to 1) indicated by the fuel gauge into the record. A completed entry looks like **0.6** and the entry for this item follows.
**0.75**
